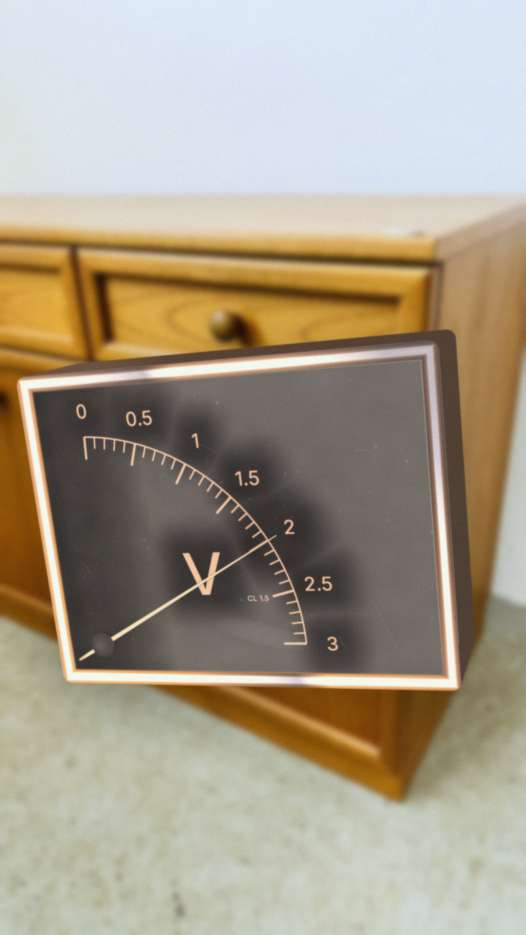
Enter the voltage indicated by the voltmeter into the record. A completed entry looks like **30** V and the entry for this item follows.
**2** V
